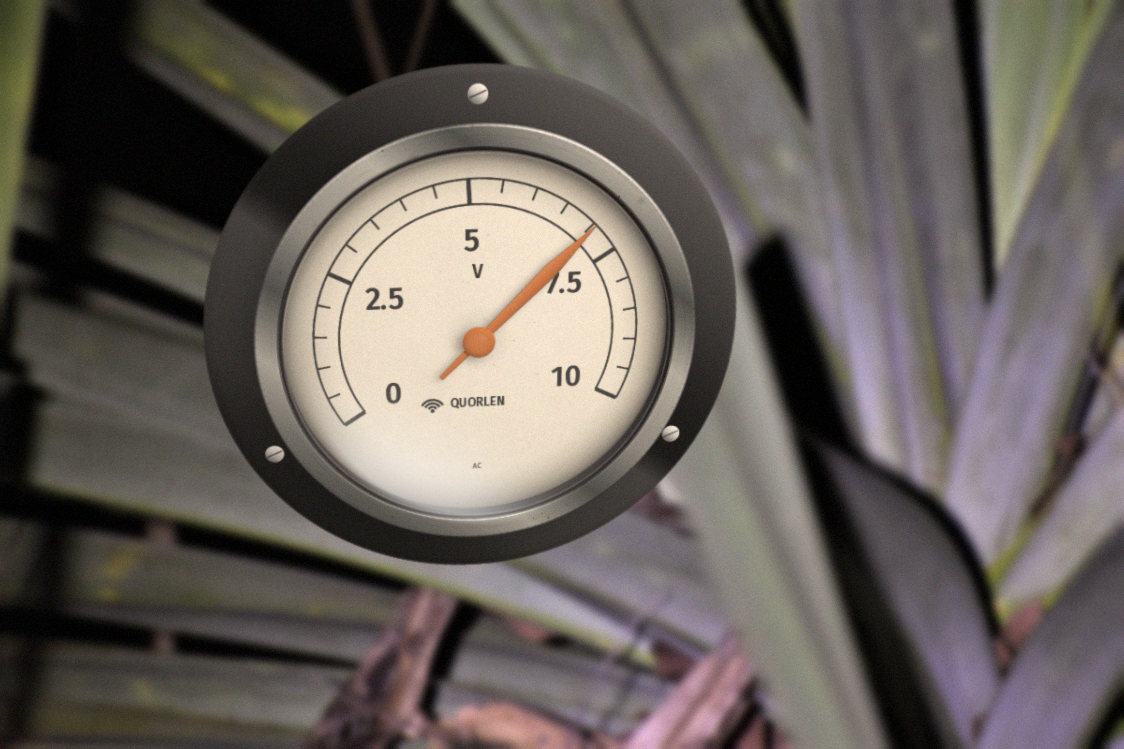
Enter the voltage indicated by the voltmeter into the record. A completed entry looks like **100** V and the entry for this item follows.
**7** V
